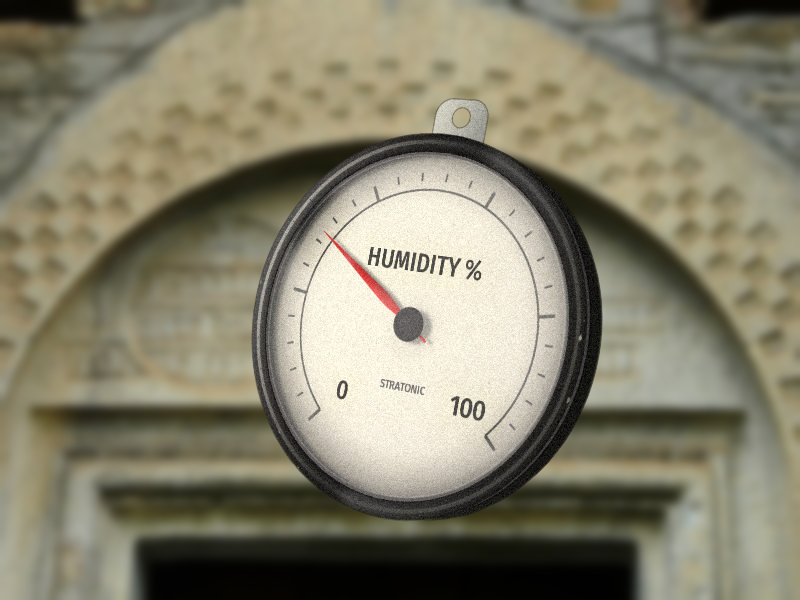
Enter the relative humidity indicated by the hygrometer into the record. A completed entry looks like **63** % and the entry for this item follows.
**30** %
